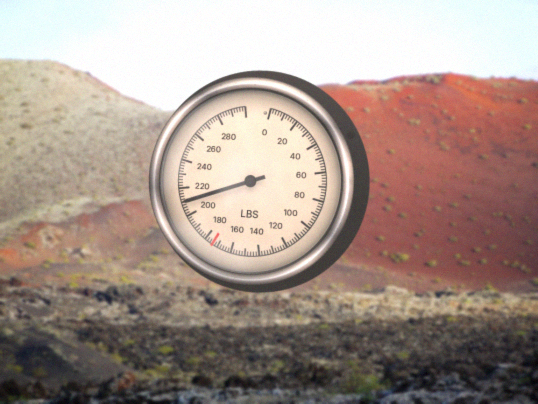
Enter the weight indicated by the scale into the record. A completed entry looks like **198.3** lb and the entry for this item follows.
**210** lb
